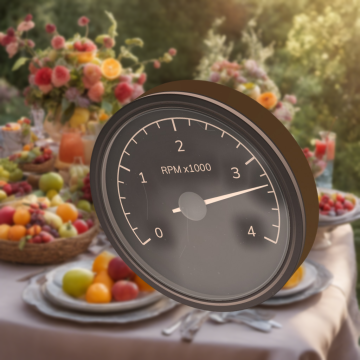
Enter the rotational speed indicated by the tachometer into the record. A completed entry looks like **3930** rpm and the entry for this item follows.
**3300** rpm
